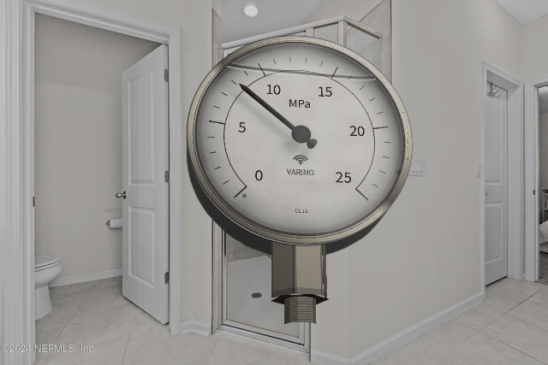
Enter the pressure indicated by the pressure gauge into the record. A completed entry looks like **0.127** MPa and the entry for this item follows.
**8** MPa
